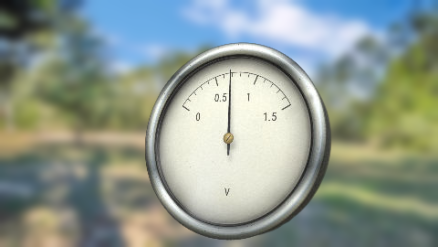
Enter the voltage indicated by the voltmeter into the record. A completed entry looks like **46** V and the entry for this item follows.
**0.7** V
